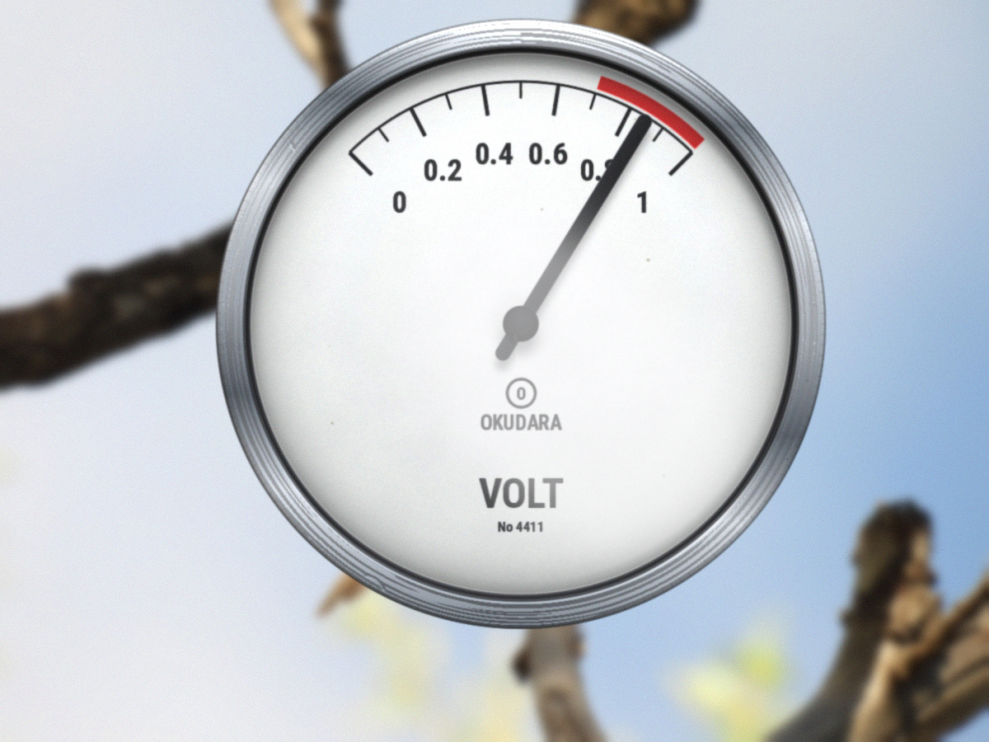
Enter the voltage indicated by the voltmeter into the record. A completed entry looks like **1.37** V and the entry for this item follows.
**0.85** V
